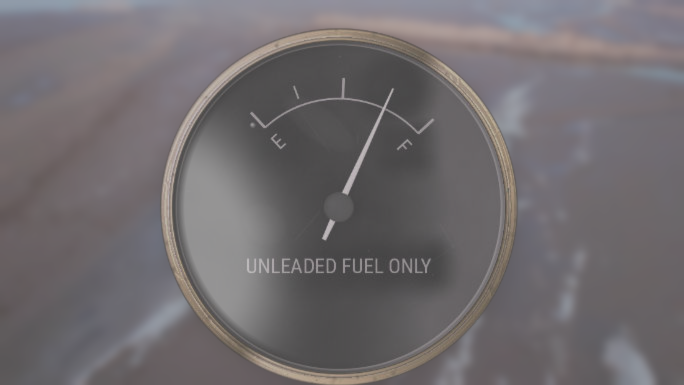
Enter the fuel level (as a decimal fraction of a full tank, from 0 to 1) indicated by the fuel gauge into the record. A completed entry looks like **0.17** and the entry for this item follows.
**0.75**
